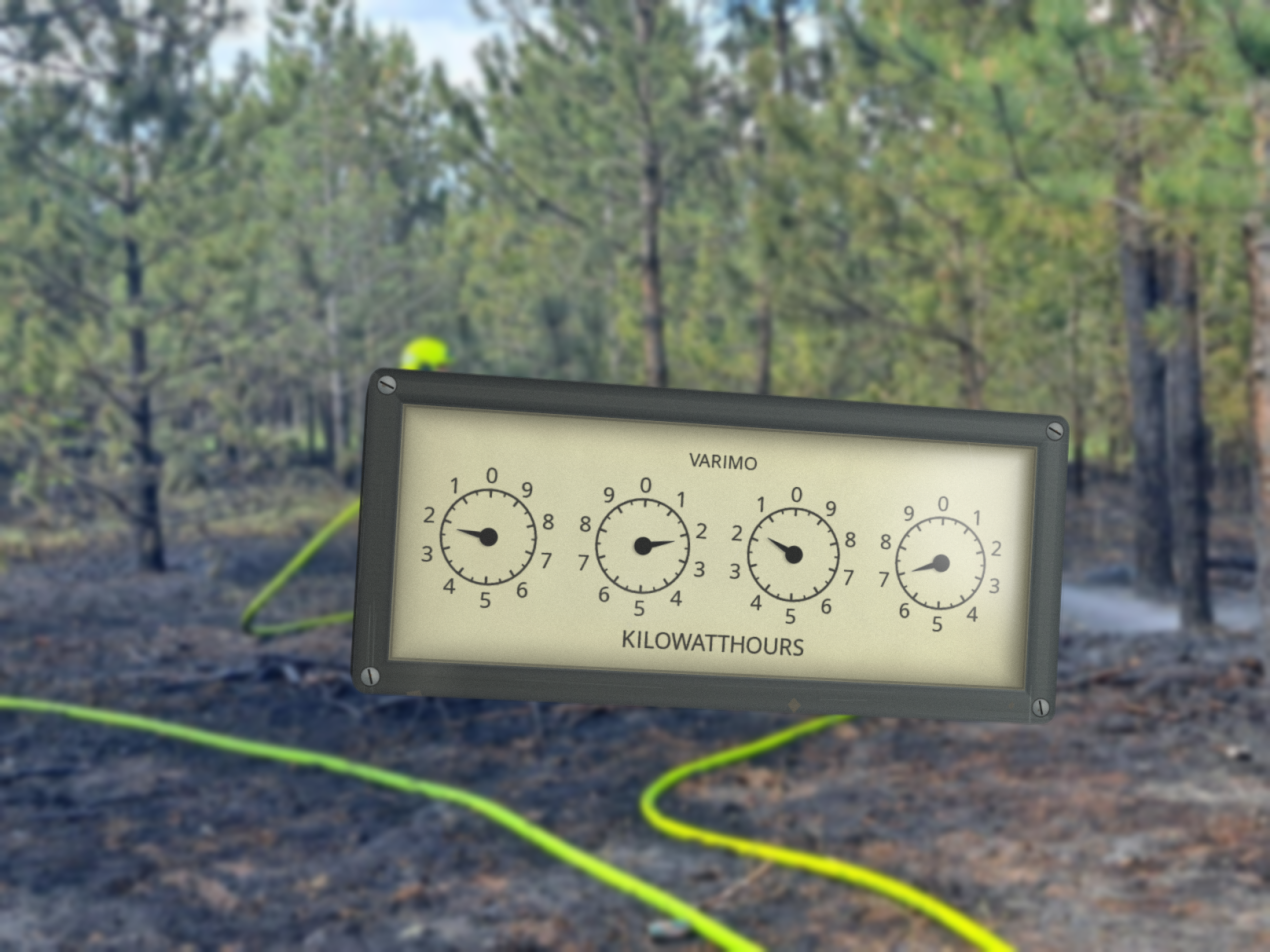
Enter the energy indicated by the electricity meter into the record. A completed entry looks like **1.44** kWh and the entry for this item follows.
**2217** kWh
